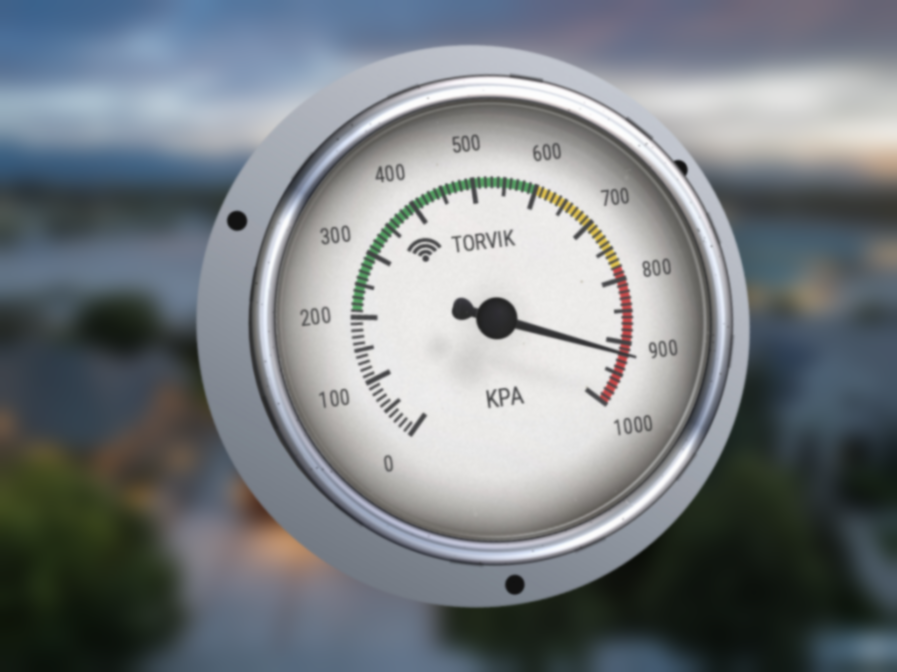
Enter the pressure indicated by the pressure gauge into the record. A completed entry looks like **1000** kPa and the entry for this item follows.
**920** kPa
